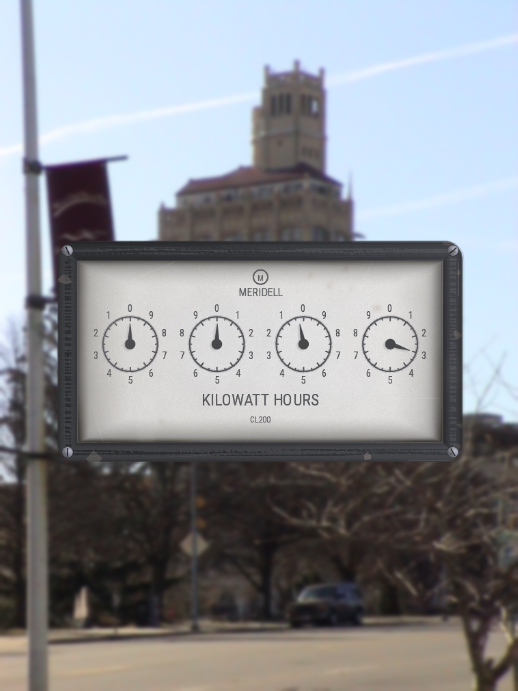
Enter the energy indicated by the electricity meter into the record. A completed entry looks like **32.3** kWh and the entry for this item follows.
**3** kWh
